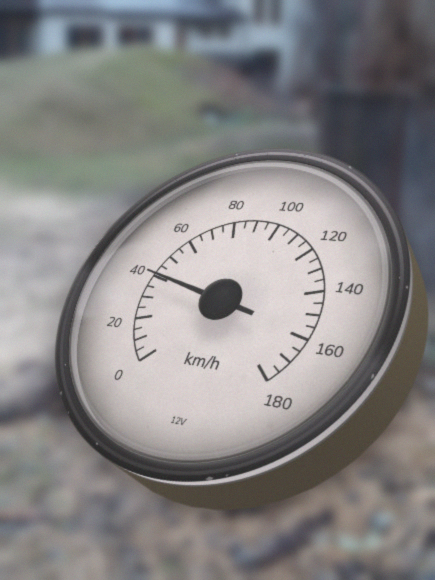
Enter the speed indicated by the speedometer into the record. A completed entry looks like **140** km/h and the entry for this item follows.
**40** km/h
